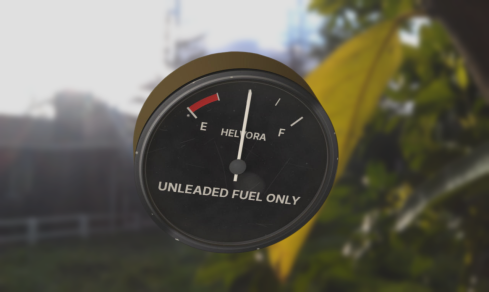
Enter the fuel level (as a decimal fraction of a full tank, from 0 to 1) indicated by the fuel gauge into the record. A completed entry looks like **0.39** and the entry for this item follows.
**0.5**
